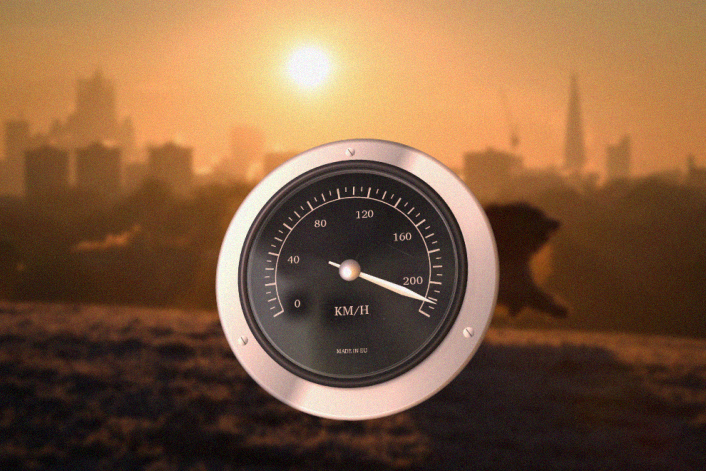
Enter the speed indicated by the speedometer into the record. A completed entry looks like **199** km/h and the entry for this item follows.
**212.5** km/h
